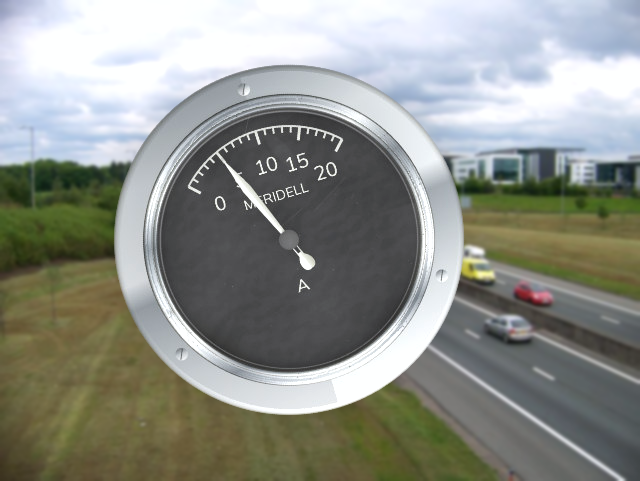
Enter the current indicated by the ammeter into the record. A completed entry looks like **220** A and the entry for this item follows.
**5** A
